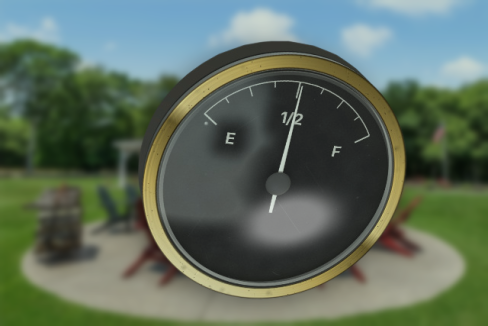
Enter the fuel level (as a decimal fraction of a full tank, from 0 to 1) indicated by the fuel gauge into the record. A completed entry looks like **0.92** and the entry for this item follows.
**0.5**
